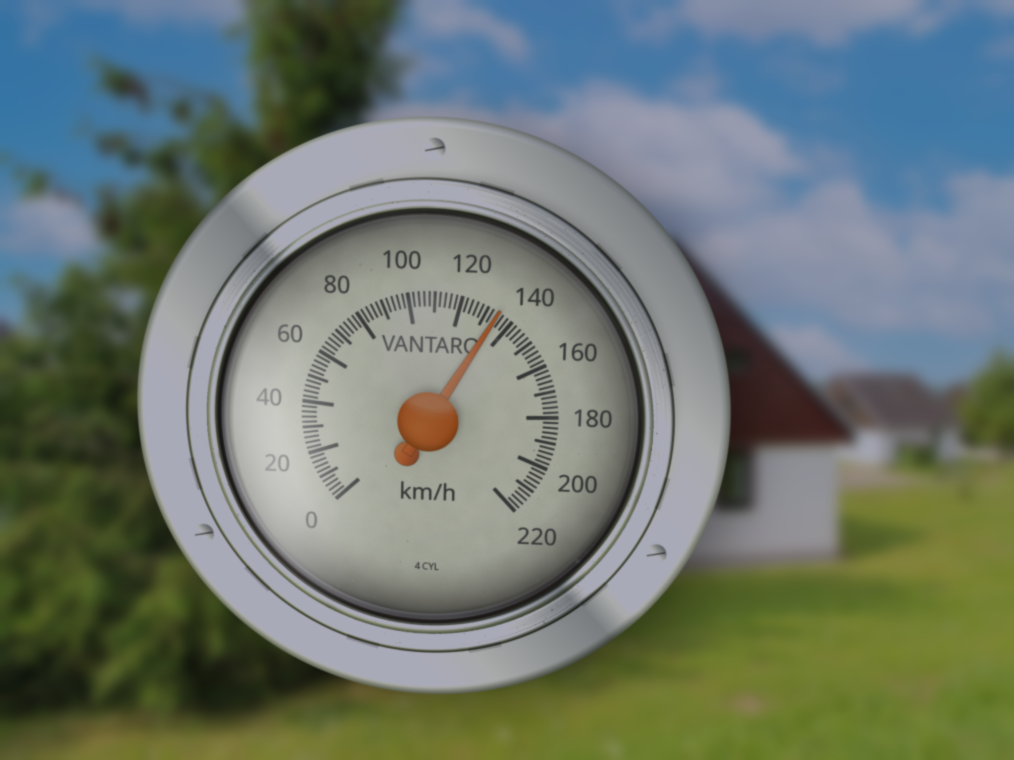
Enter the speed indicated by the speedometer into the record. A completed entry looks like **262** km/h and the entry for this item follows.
**134** km/h
